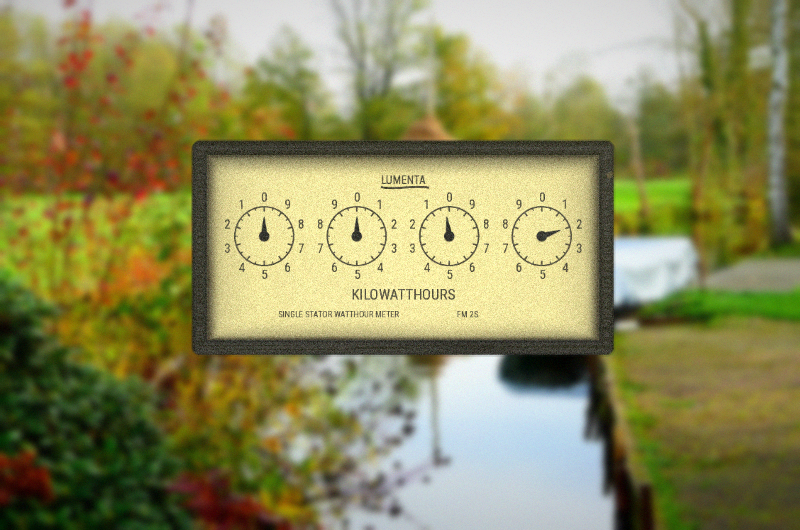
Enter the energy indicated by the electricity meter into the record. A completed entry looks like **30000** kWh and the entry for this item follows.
**2** kWh
